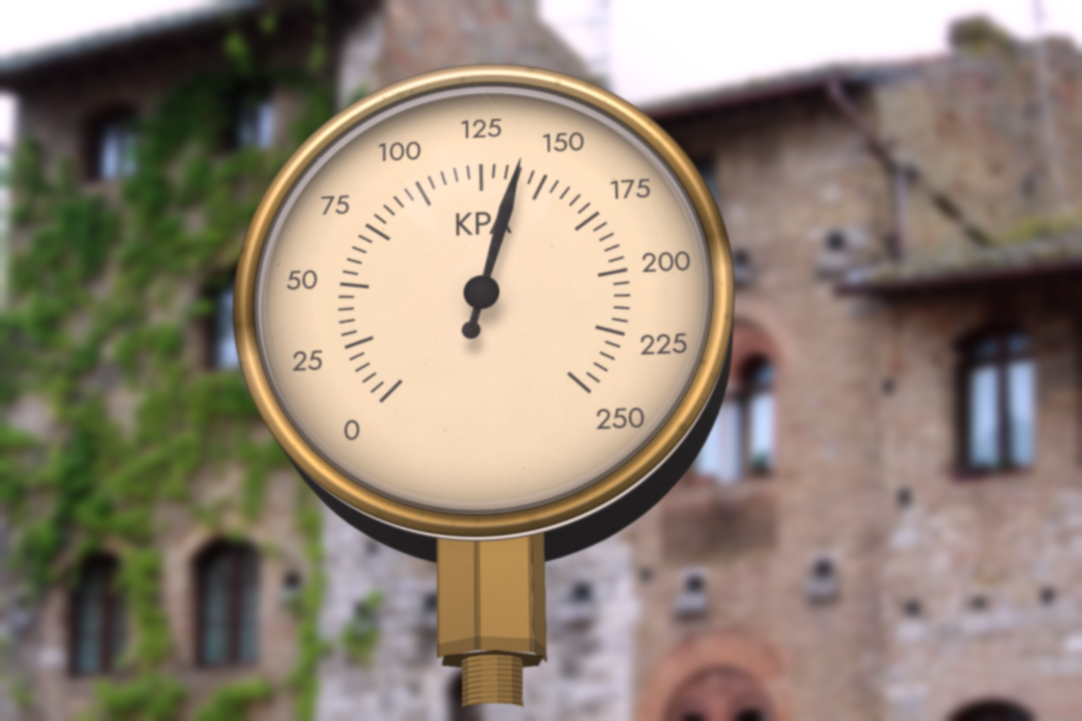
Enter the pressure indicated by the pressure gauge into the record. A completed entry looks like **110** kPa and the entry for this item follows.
**140** kPa
